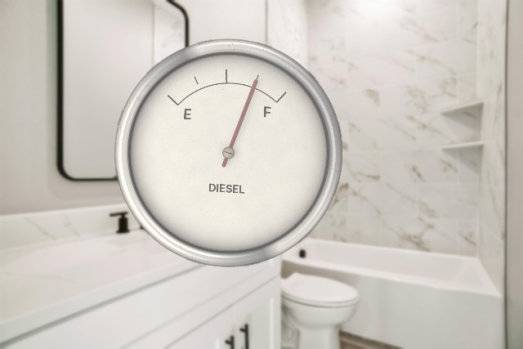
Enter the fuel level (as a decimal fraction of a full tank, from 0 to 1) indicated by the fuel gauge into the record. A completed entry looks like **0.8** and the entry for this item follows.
**0.75**
